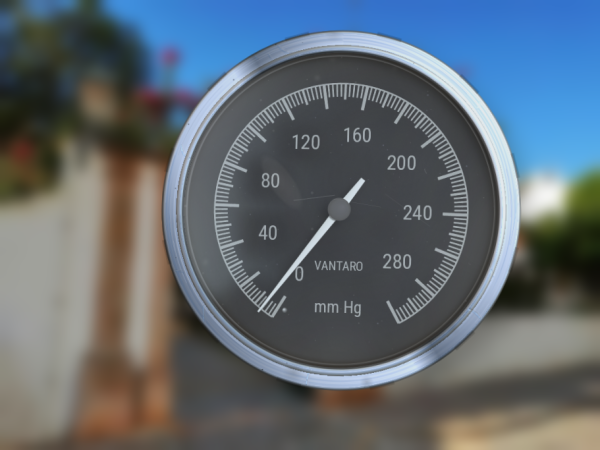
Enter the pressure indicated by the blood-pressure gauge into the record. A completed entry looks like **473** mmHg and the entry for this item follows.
**6** mmHg
